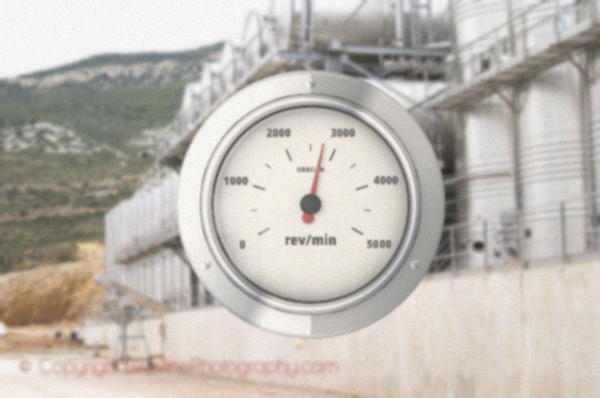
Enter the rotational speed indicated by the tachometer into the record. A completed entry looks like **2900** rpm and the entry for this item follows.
**2750** rpm
